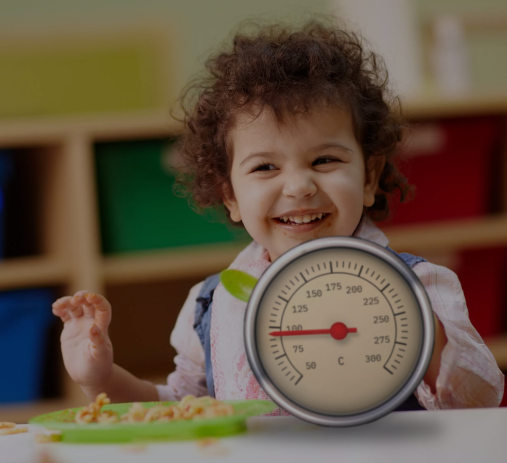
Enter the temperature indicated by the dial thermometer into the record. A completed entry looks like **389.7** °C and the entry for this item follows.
**95** °C
